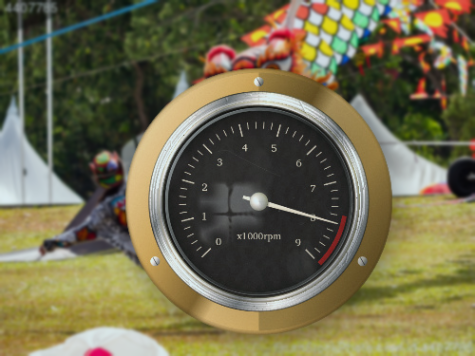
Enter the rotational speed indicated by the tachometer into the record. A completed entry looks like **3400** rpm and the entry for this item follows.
**8000** rpm
